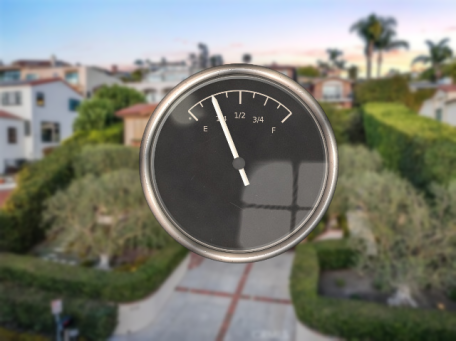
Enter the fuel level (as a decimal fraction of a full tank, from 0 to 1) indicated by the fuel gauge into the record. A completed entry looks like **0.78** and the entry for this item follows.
**0.25**
